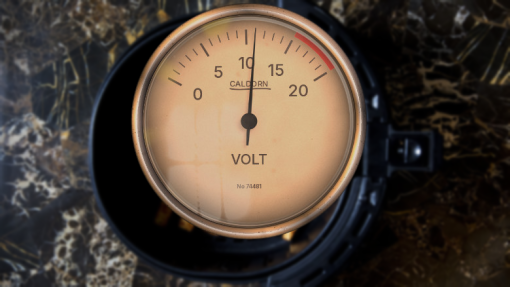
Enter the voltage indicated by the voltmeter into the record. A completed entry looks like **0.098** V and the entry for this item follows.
**11** V
